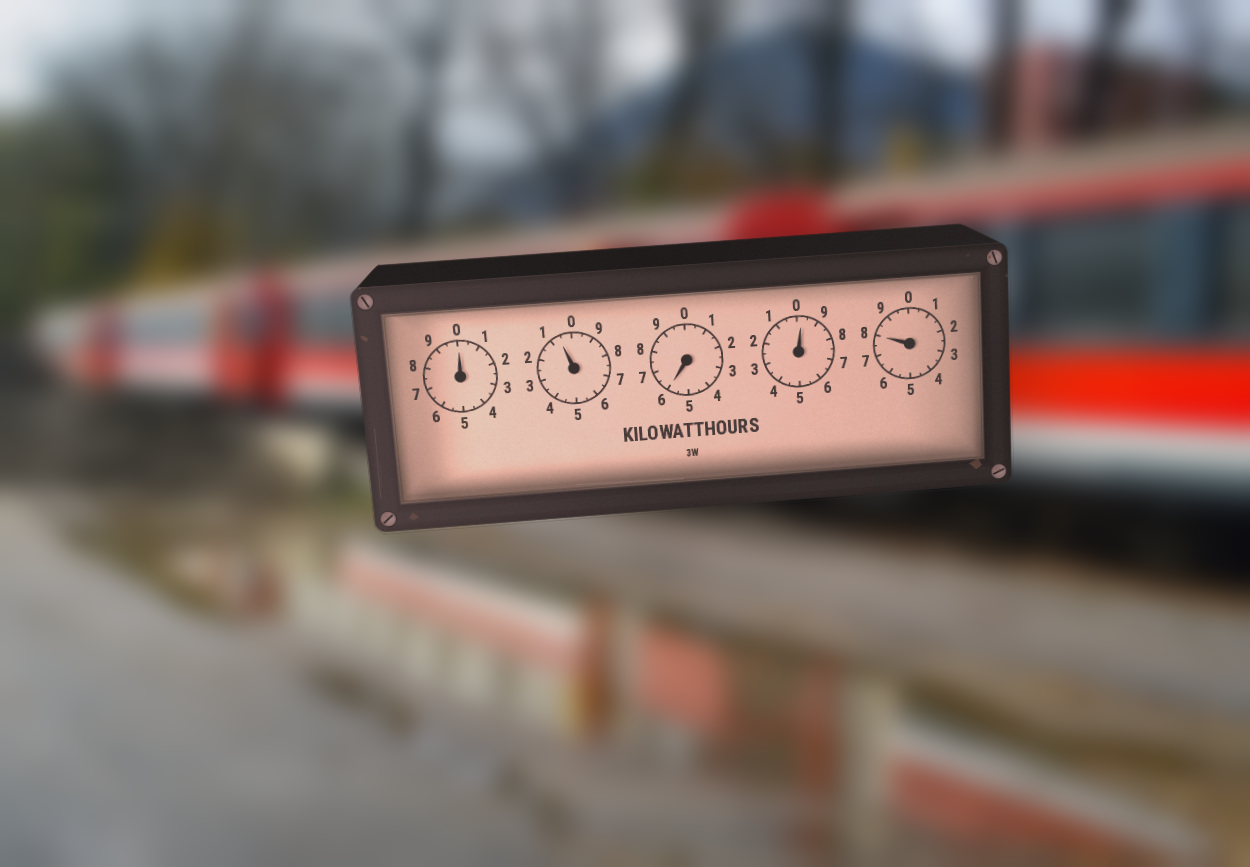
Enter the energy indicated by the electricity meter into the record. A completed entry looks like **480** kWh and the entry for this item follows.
**598** kWh
